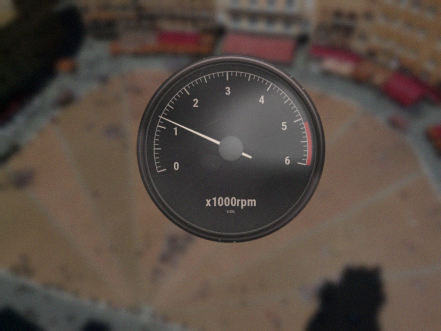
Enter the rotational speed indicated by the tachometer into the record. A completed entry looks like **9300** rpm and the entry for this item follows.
**1200** rpm
